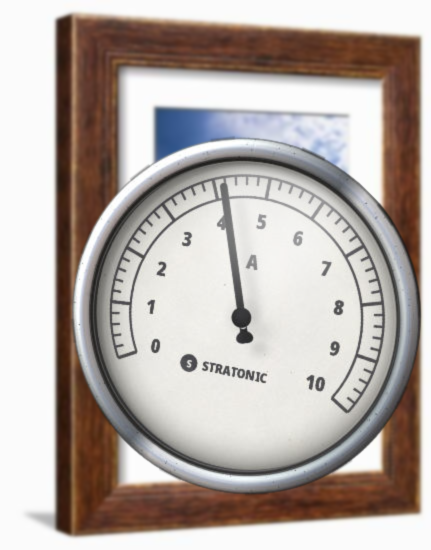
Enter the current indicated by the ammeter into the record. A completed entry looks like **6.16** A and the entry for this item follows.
**4.2** A
